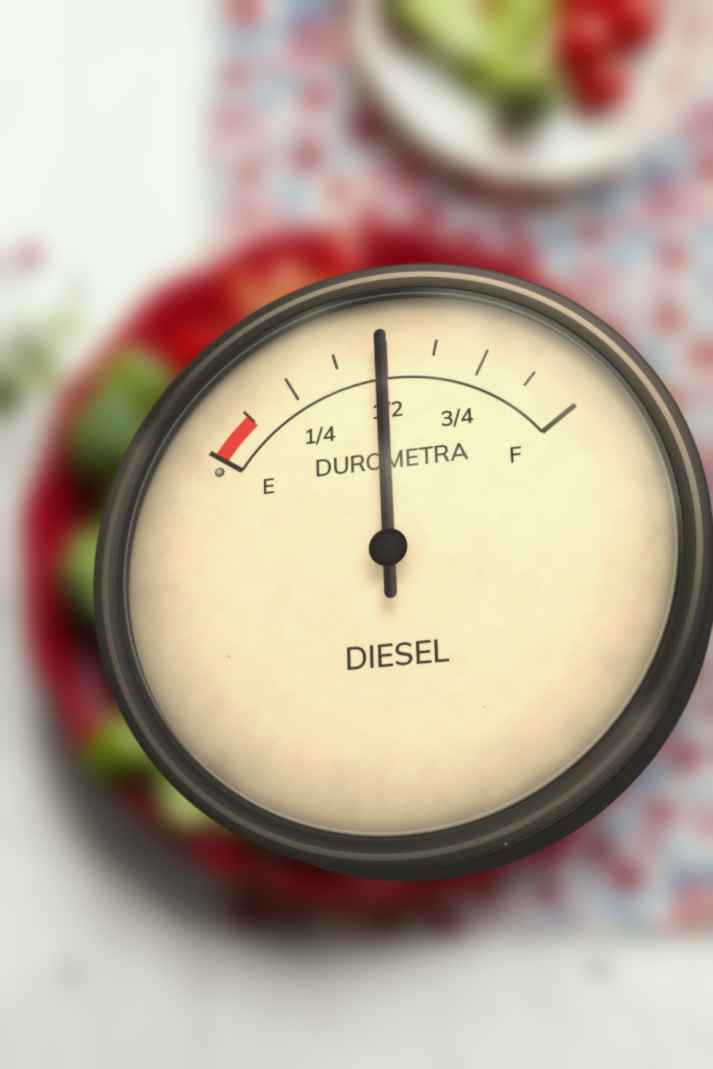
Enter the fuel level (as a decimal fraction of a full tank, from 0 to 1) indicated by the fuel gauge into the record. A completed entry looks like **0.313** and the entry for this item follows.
**0.5**
